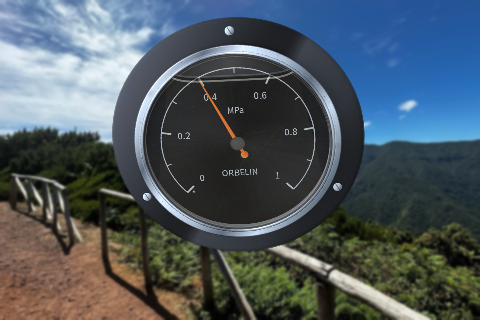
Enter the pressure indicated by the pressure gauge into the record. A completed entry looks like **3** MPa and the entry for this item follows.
**0.4** MPa
